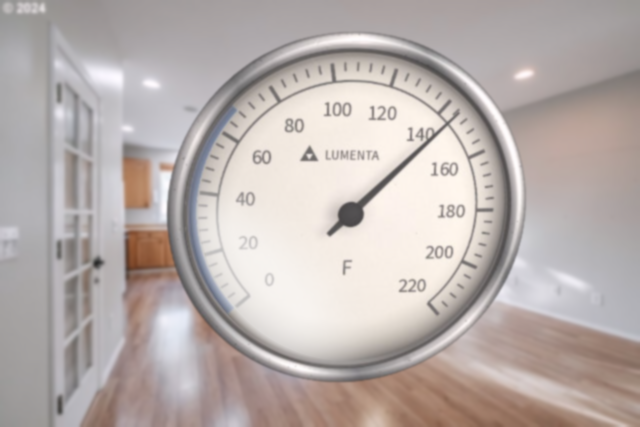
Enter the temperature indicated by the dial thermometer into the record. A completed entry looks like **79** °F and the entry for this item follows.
**144** °F
